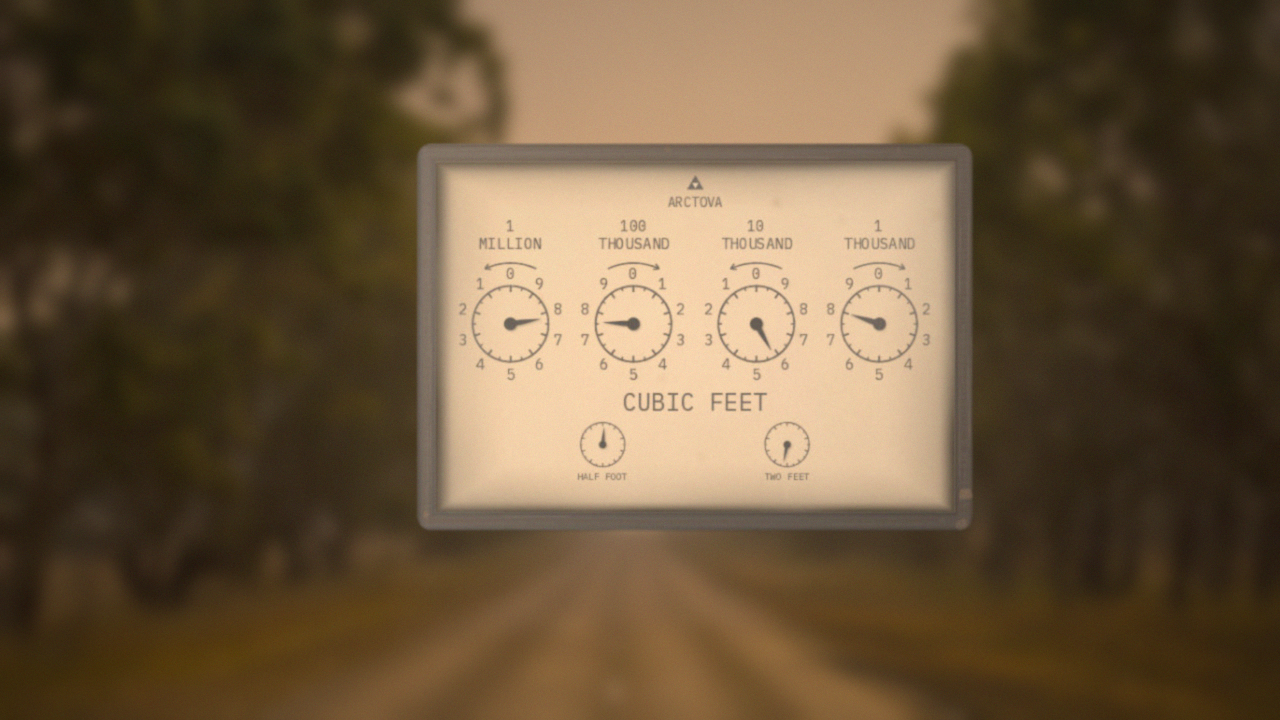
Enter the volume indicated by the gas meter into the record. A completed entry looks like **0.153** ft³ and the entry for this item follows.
**775800** ft³
